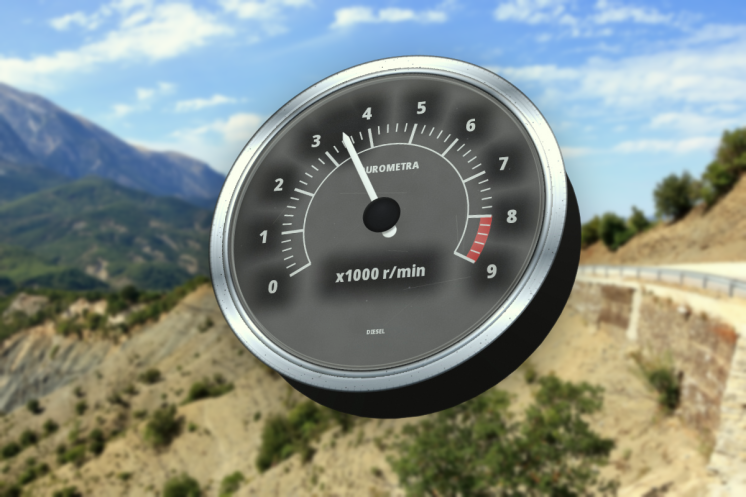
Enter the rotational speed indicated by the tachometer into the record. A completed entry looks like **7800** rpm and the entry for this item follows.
**3500** rpm
